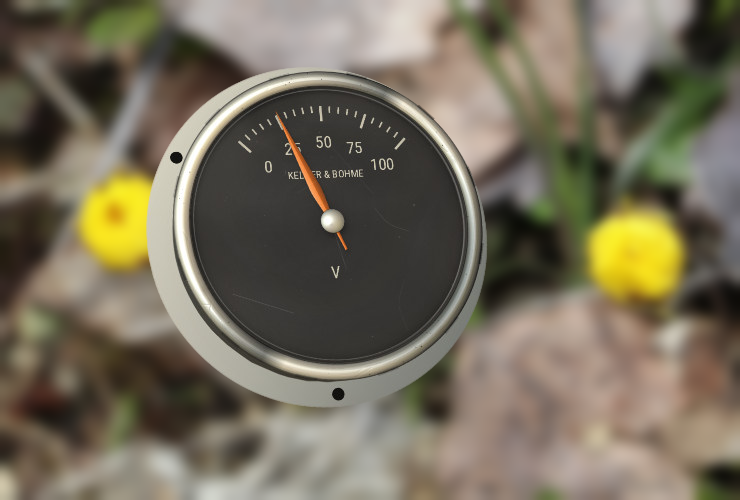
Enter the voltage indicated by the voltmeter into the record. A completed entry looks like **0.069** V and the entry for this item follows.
**25** V
